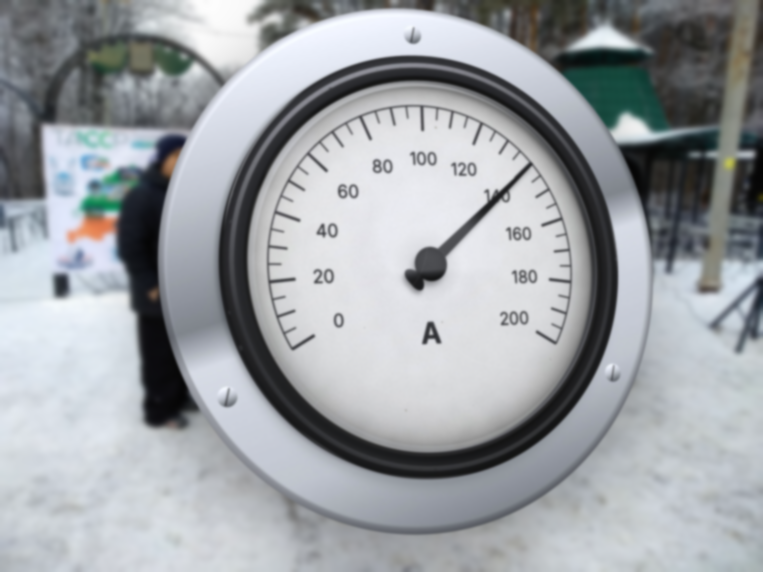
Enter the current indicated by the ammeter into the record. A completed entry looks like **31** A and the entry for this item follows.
**140** A
